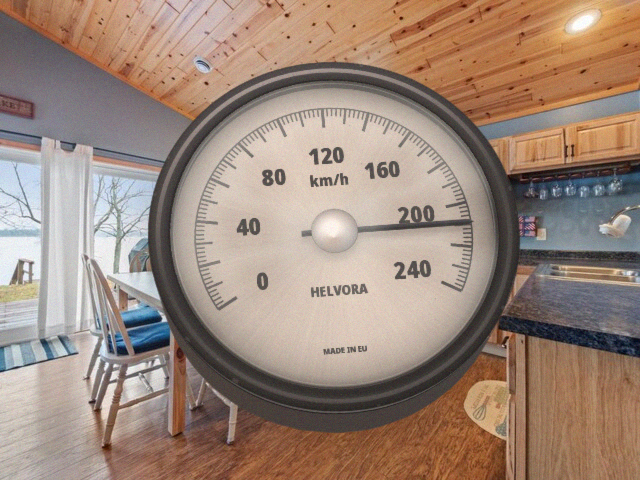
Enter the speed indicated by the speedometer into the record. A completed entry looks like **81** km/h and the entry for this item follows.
**210** km/h
